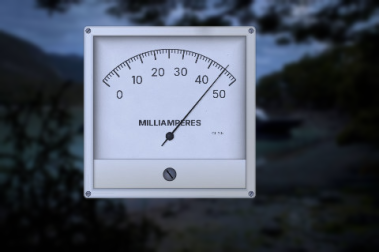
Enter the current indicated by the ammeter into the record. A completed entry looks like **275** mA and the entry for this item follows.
**45** mA
